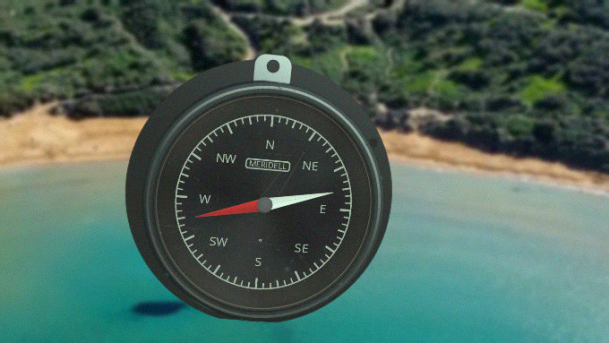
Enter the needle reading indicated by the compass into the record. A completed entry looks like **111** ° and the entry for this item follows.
**255** °
